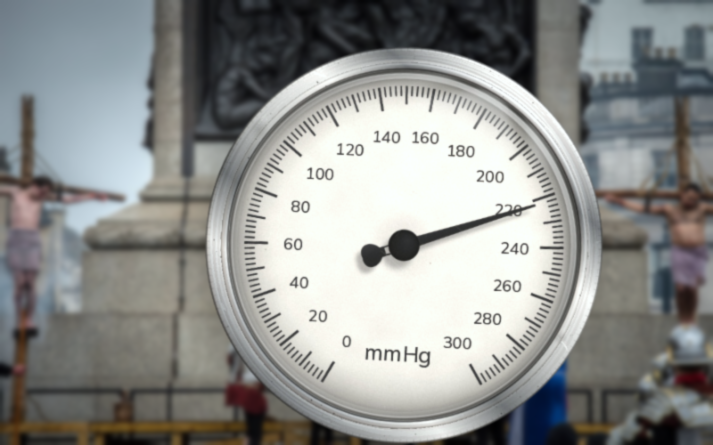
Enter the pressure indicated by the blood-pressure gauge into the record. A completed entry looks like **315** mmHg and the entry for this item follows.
**222** mmHg
